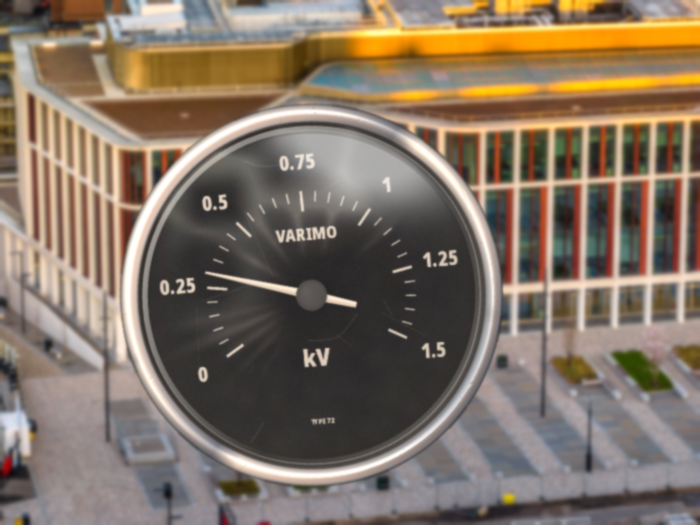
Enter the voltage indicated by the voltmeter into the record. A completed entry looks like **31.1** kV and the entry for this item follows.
**0.3** kV
